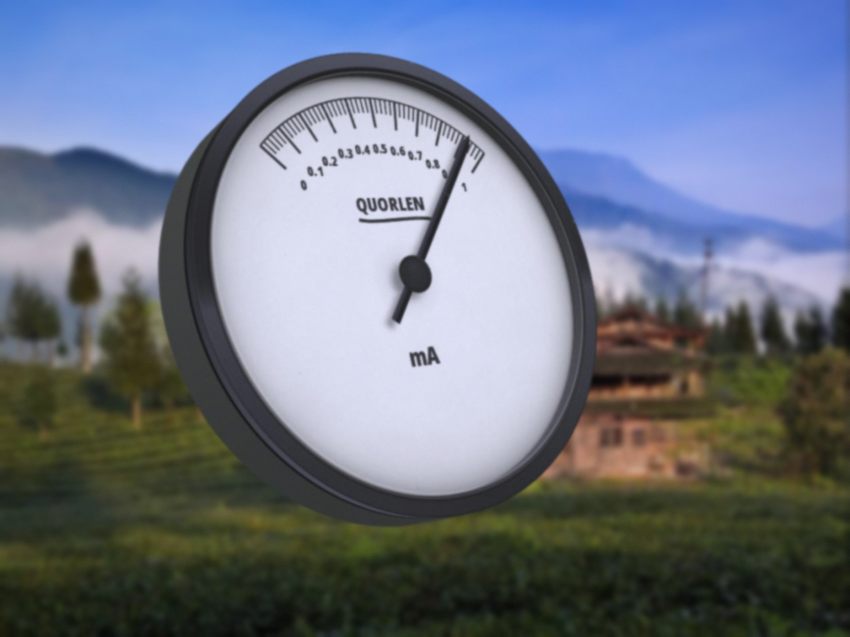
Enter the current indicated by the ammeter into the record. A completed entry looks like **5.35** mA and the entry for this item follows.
**0.9** mA
